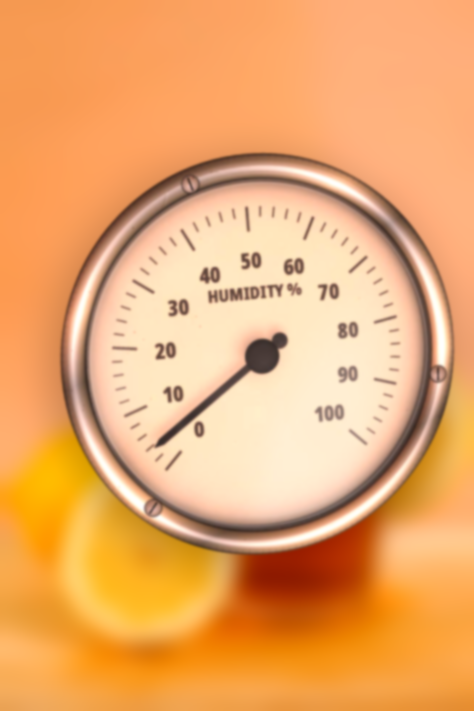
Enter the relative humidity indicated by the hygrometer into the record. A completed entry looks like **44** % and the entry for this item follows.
**4** %
